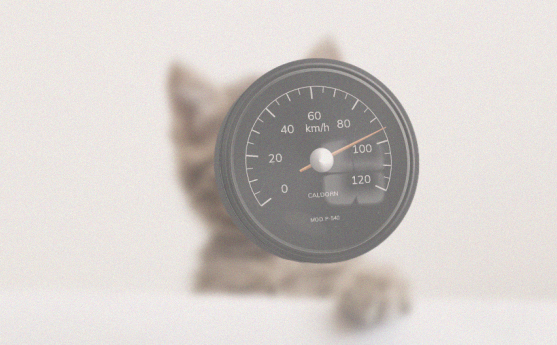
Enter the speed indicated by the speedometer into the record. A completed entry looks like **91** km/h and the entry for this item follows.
**95** km/h
